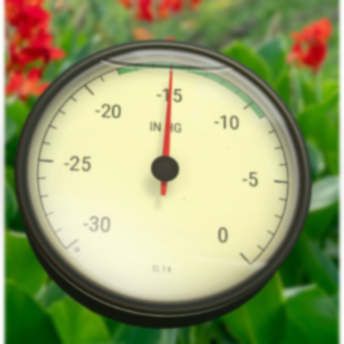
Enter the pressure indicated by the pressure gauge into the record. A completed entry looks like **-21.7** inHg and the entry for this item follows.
**-15** inHg
